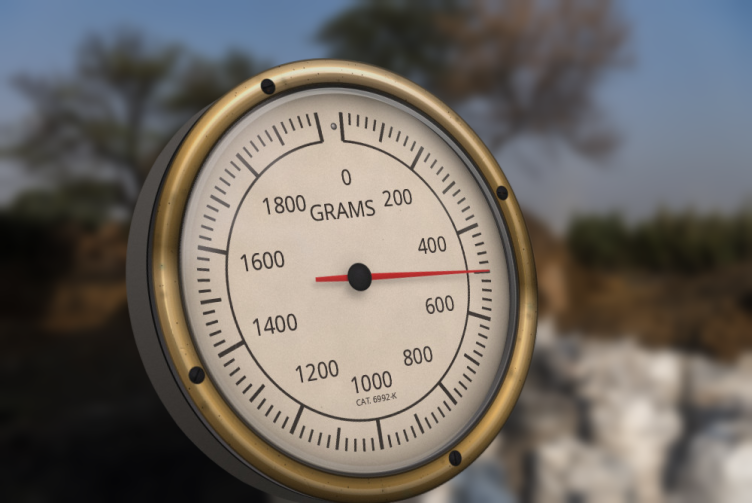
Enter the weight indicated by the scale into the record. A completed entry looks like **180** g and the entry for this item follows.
**500** g
